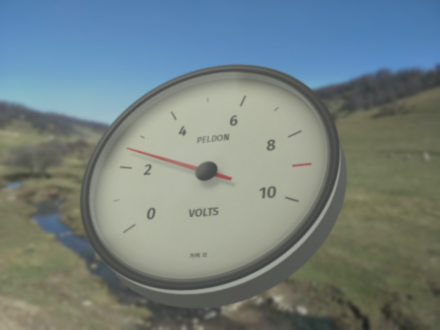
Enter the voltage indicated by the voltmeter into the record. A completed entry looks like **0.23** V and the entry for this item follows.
**2.5** V
